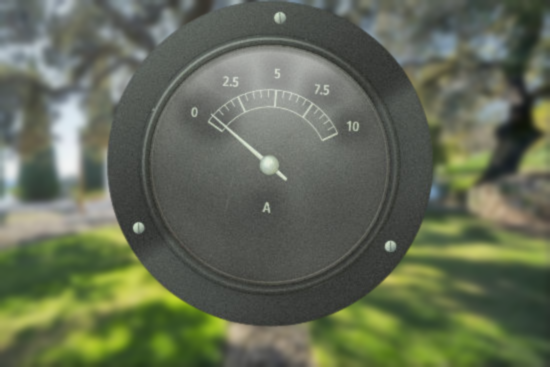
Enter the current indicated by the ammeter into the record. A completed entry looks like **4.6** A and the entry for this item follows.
**0.5** A
